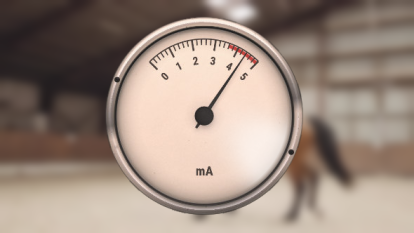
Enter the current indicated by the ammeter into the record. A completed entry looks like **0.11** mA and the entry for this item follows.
**4.4** mA
